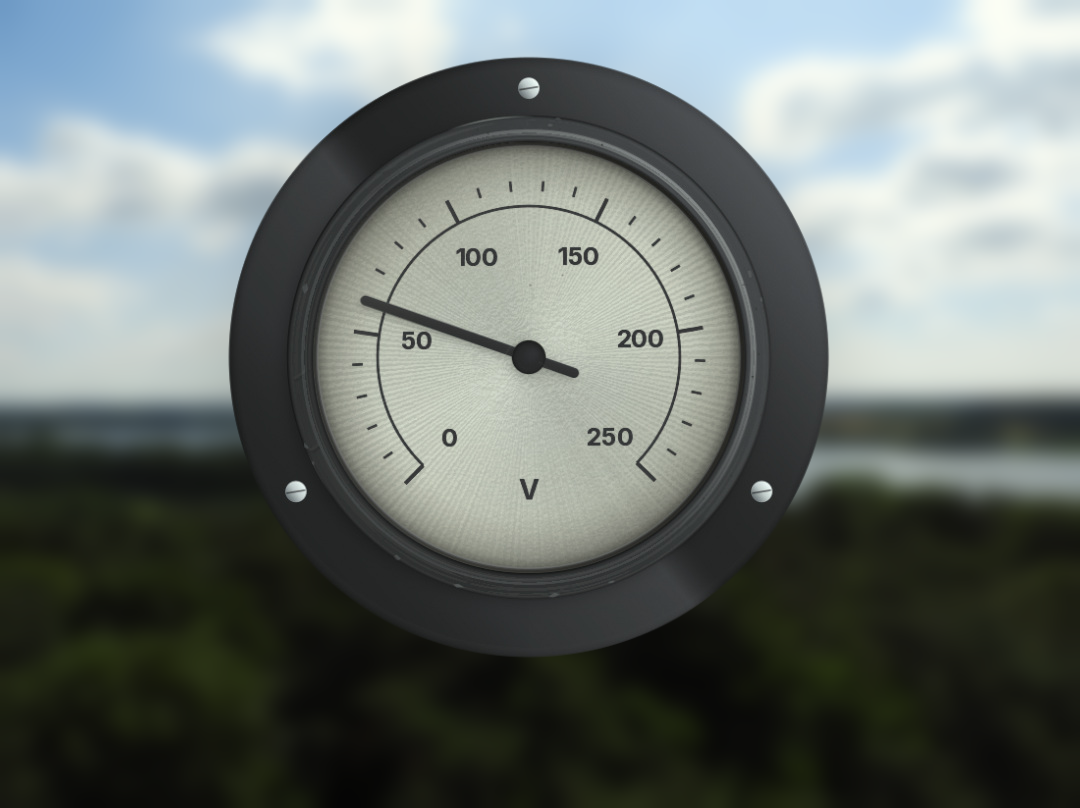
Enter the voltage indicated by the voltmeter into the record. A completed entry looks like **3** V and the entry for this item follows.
**60** V
